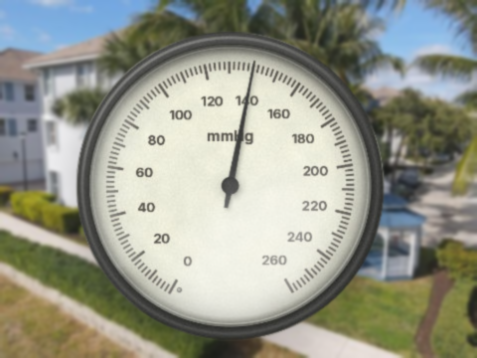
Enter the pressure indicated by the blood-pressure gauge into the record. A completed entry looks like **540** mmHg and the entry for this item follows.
**140** mmHg
